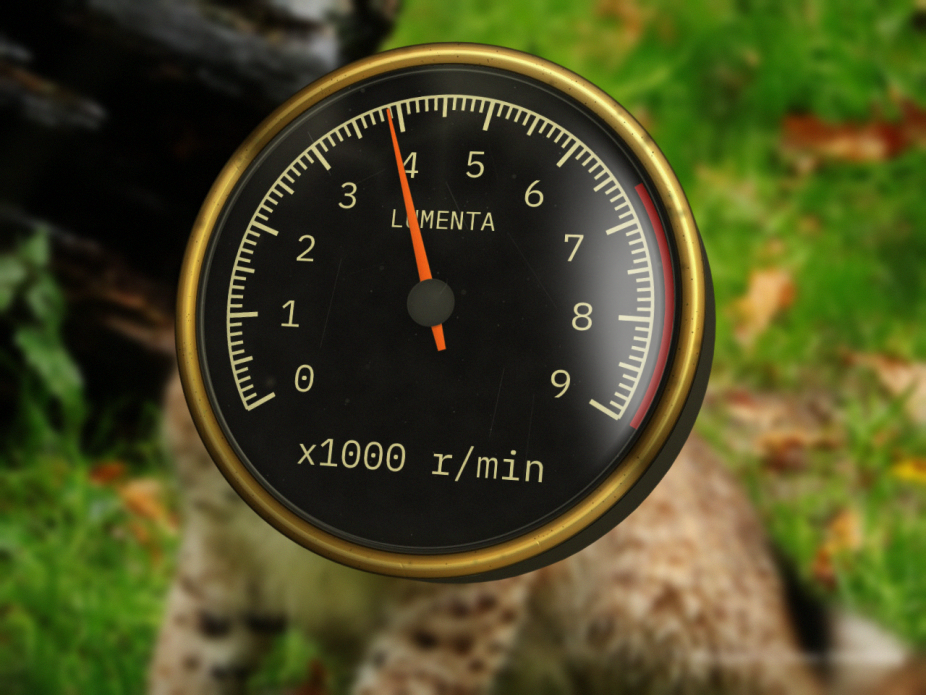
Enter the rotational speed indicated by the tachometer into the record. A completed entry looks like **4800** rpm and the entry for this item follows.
**3900** rpm
